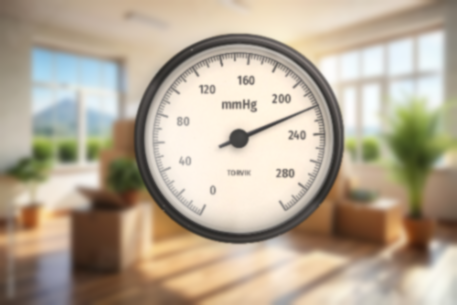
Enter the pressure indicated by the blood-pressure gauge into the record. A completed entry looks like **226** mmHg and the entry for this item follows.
**220** mmHg
